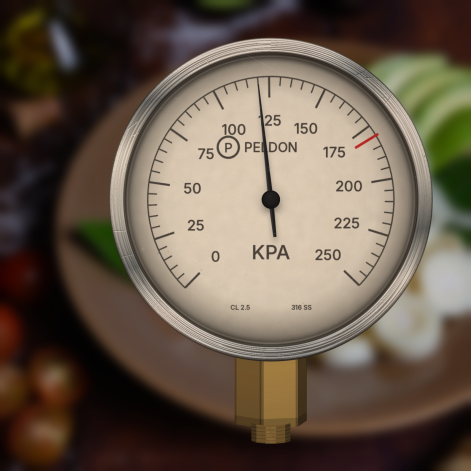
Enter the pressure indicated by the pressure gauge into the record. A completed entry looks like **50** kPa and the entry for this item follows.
**120** kPa
